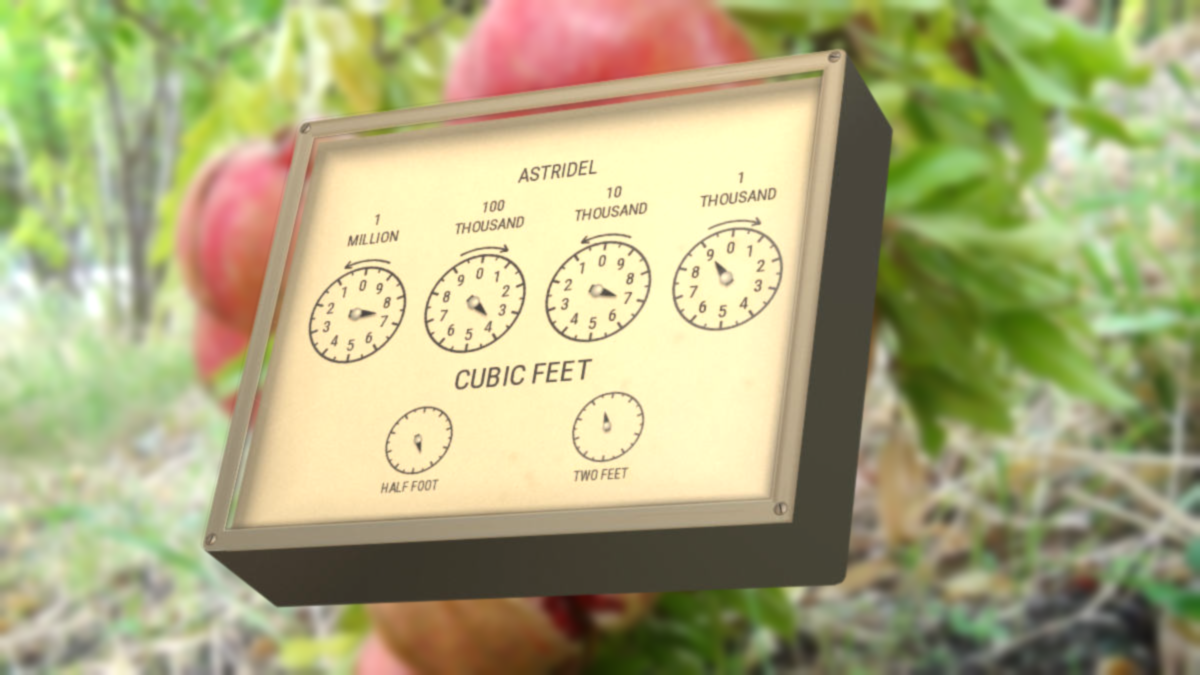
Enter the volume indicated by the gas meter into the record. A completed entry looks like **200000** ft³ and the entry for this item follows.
**736900** ft³
